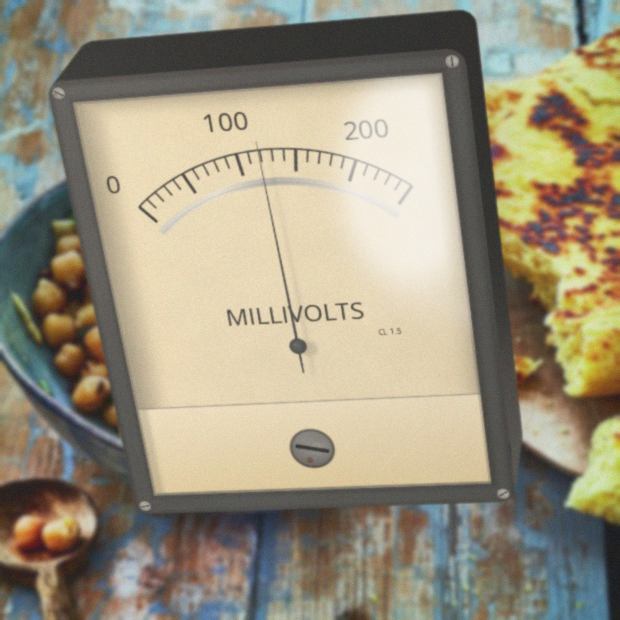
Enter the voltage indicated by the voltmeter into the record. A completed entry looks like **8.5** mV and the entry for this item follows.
**120** mV
